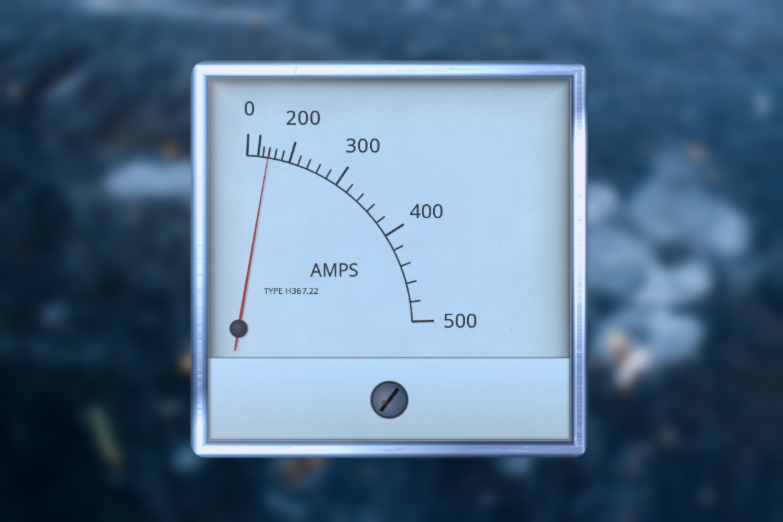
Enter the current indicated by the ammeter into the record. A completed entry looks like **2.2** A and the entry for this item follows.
**140** A
